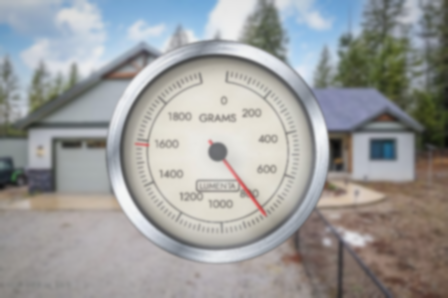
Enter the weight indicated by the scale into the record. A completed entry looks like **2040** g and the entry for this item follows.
**800** g
